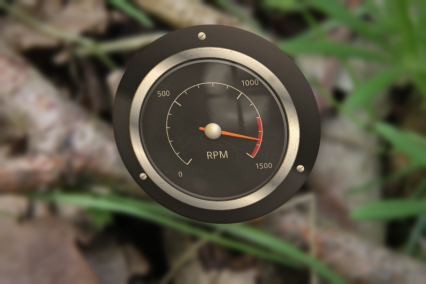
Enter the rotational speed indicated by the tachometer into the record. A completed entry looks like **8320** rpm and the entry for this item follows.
**1350** rpm
